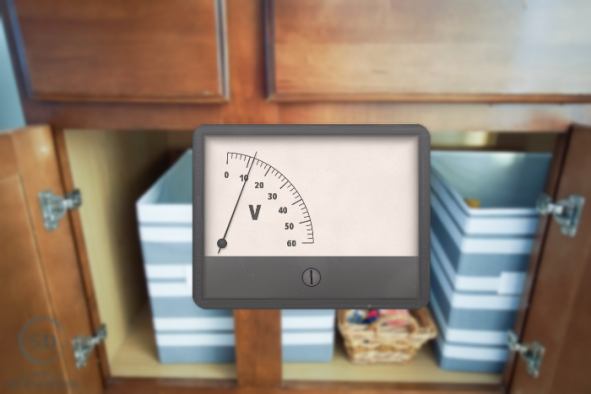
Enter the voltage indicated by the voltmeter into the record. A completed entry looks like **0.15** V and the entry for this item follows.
**12** V
